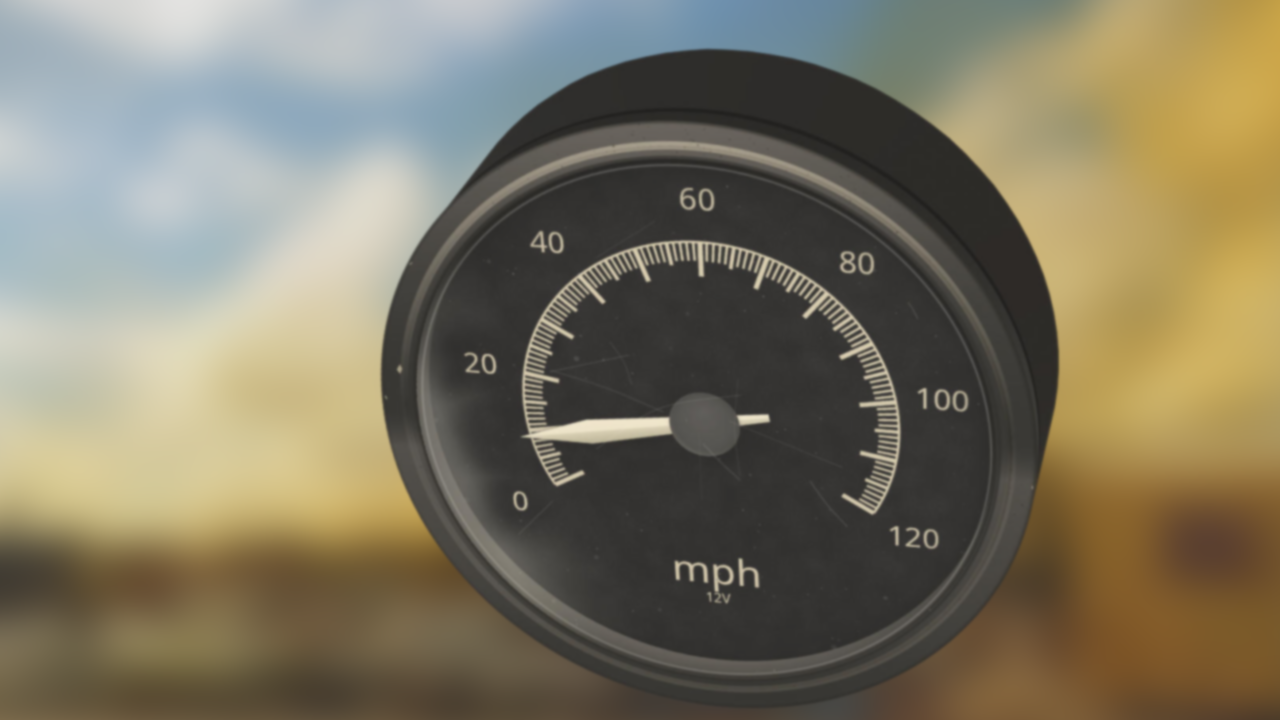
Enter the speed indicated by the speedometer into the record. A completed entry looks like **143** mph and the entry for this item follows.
**10** mph
